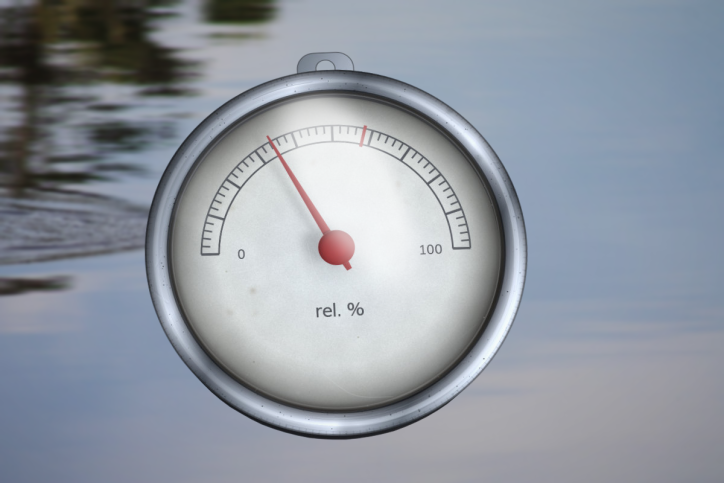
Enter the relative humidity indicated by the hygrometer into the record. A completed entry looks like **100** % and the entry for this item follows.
**34** %
